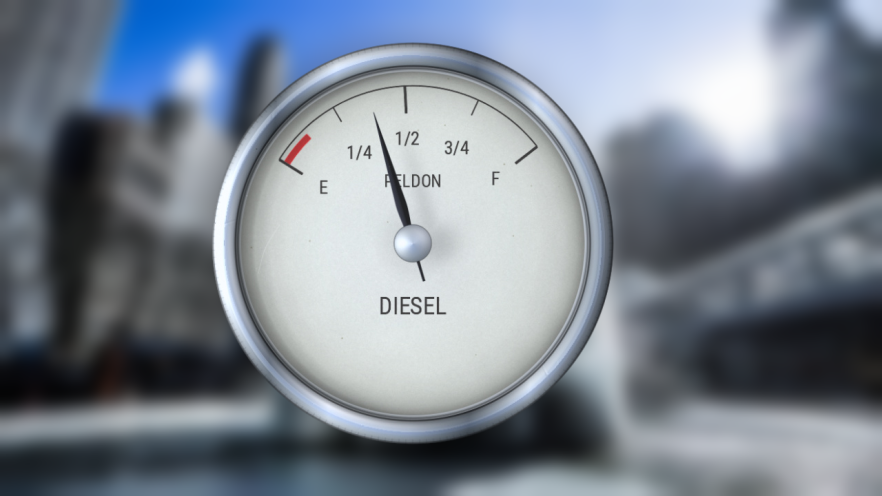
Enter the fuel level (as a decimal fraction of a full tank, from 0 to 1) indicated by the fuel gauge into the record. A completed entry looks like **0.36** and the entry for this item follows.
**0.375**
